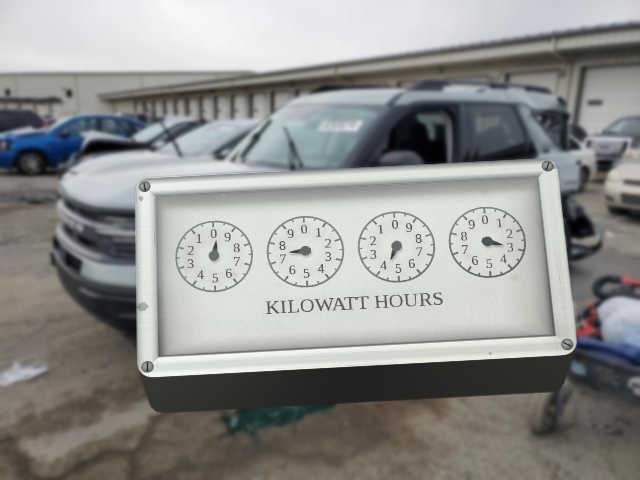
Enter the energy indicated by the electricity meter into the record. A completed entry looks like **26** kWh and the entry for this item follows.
**9743** kWh
